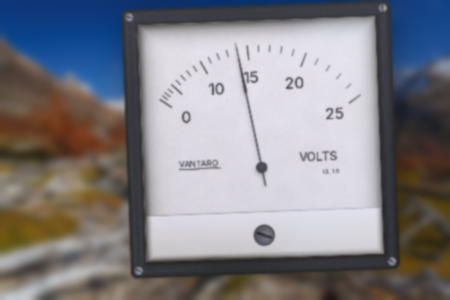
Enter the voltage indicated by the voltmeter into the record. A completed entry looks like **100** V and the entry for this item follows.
**14** V
